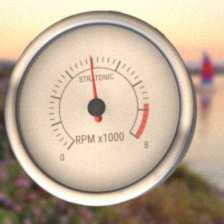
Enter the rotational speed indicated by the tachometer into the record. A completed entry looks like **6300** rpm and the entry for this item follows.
**4000** rpm
